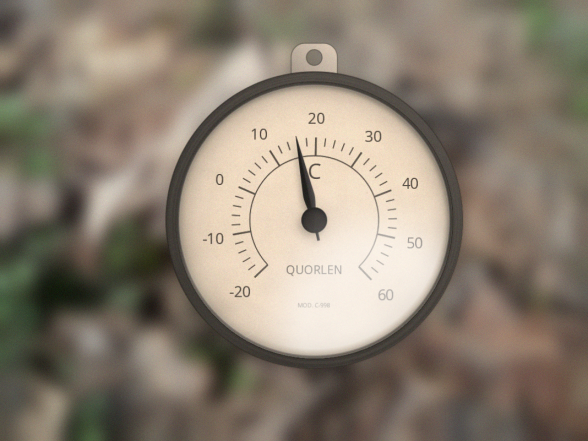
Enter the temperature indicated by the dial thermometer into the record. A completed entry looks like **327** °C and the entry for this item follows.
**16** °C
